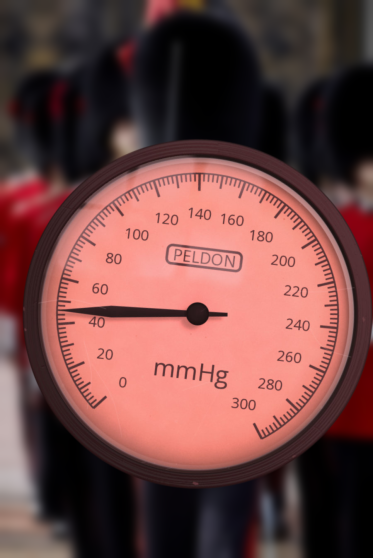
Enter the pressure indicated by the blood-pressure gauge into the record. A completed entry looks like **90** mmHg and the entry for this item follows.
**46** mmHg
